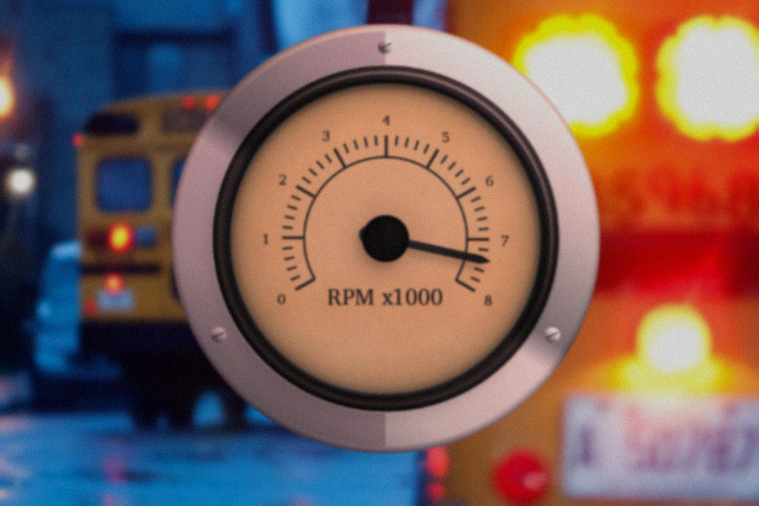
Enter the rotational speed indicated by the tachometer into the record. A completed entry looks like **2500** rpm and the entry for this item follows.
**7400** rpm
